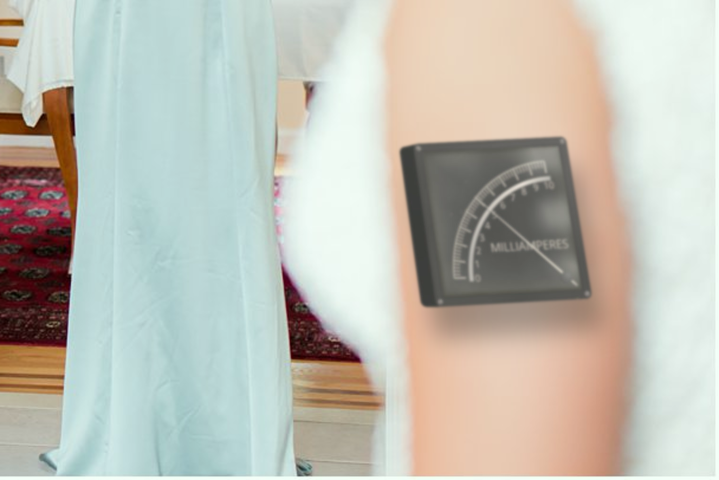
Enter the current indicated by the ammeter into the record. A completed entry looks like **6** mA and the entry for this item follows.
**5** mA
